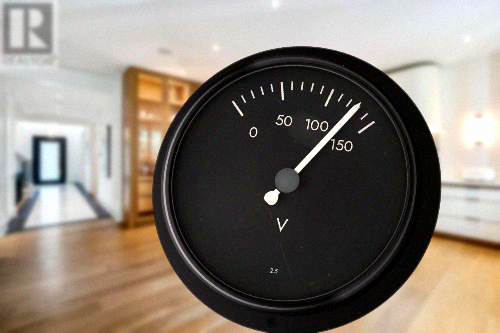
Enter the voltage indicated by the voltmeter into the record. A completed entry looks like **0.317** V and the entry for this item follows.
**130** V
